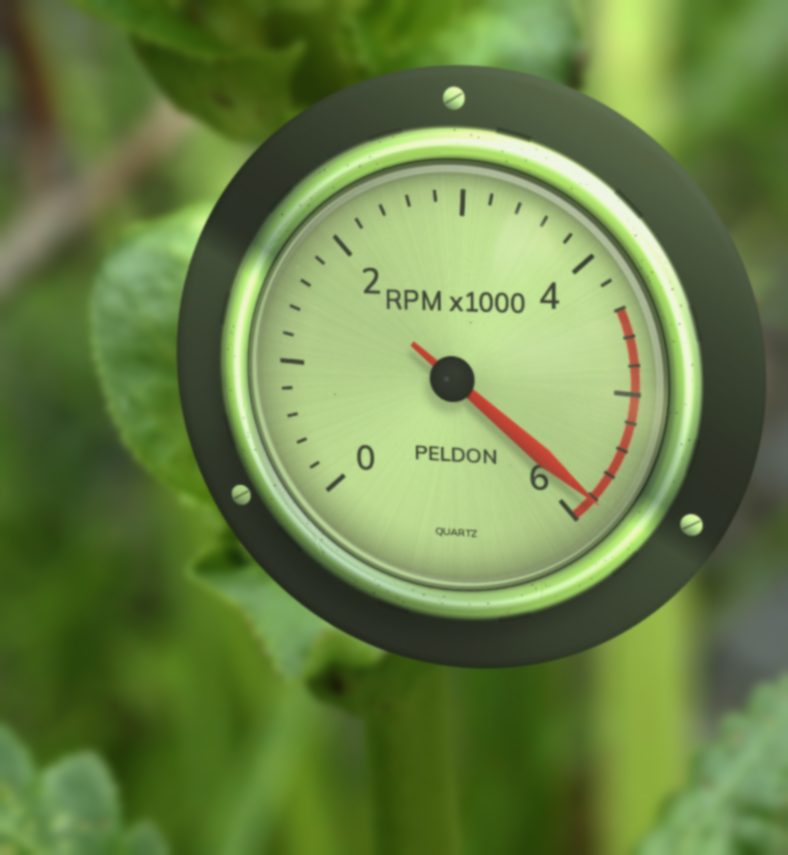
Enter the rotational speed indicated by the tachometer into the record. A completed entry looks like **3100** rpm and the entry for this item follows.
**5800** rpm
